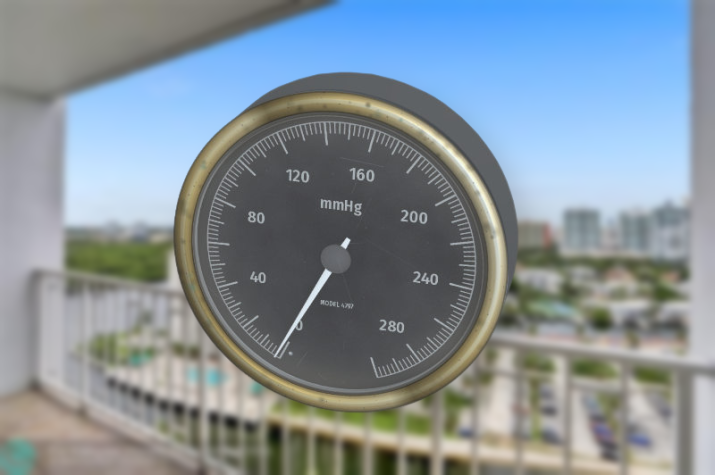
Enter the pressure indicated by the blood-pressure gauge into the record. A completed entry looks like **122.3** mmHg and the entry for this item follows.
**2** mmHg
